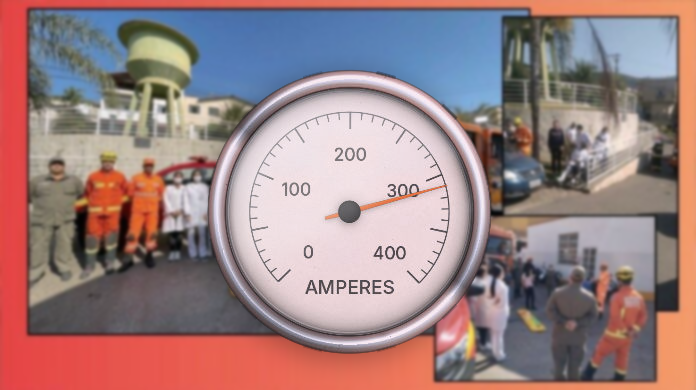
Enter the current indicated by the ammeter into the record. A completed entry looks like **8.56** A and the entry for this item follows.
**310** A
